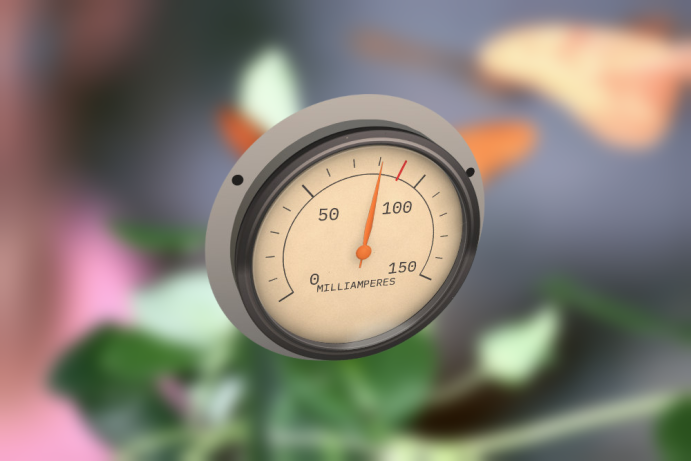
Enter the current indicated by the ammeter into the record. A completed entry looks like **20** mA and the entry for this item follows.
**80** mA
